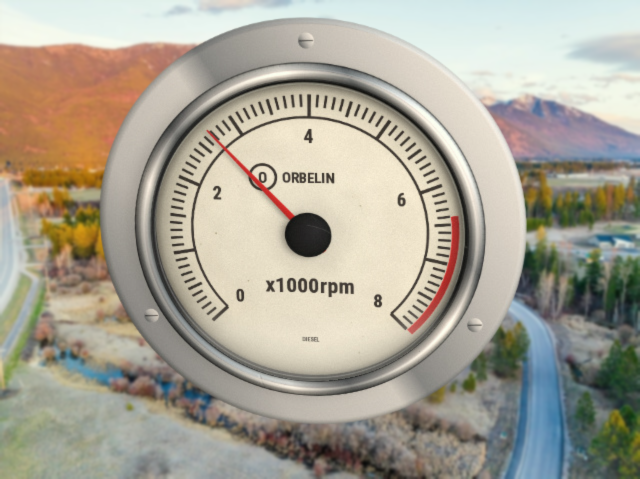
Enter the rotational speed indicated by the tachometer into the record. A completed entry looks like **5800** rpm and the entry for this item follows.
**2700** rpm
